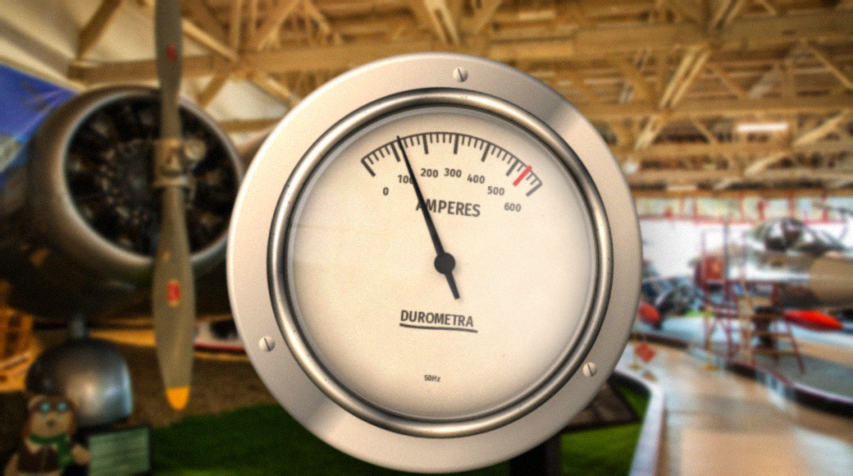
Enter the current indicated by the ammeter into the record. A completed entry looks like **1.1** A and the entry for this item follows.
**120** A
